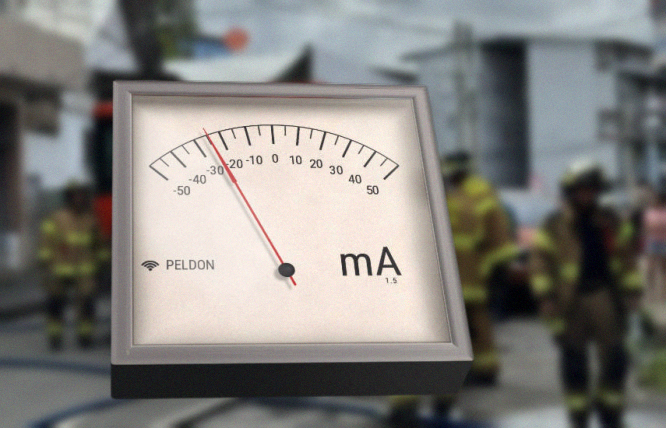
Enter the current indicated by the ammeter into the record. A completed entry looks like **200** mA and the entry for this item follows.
**-25** mA
